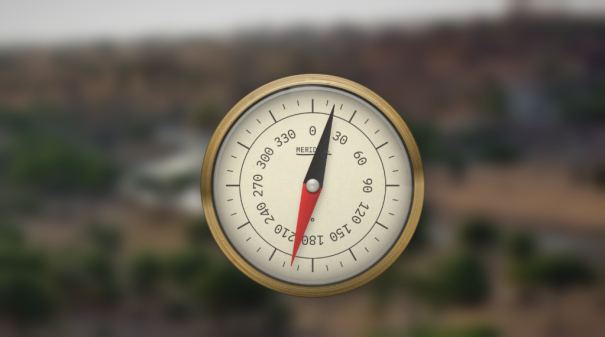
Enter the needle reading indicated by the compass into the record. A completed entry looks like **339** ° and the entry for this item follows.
**195** °
